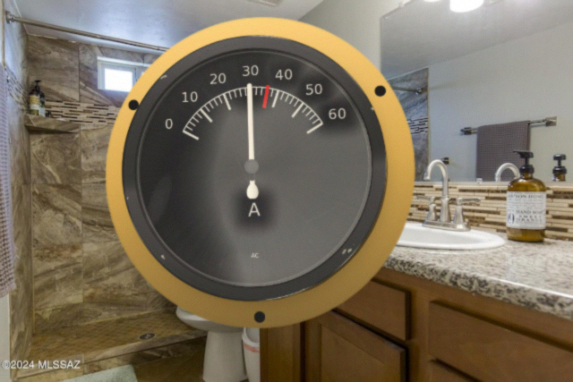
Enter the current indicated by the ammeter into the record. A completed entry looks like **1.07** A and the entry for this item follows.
**30** A
